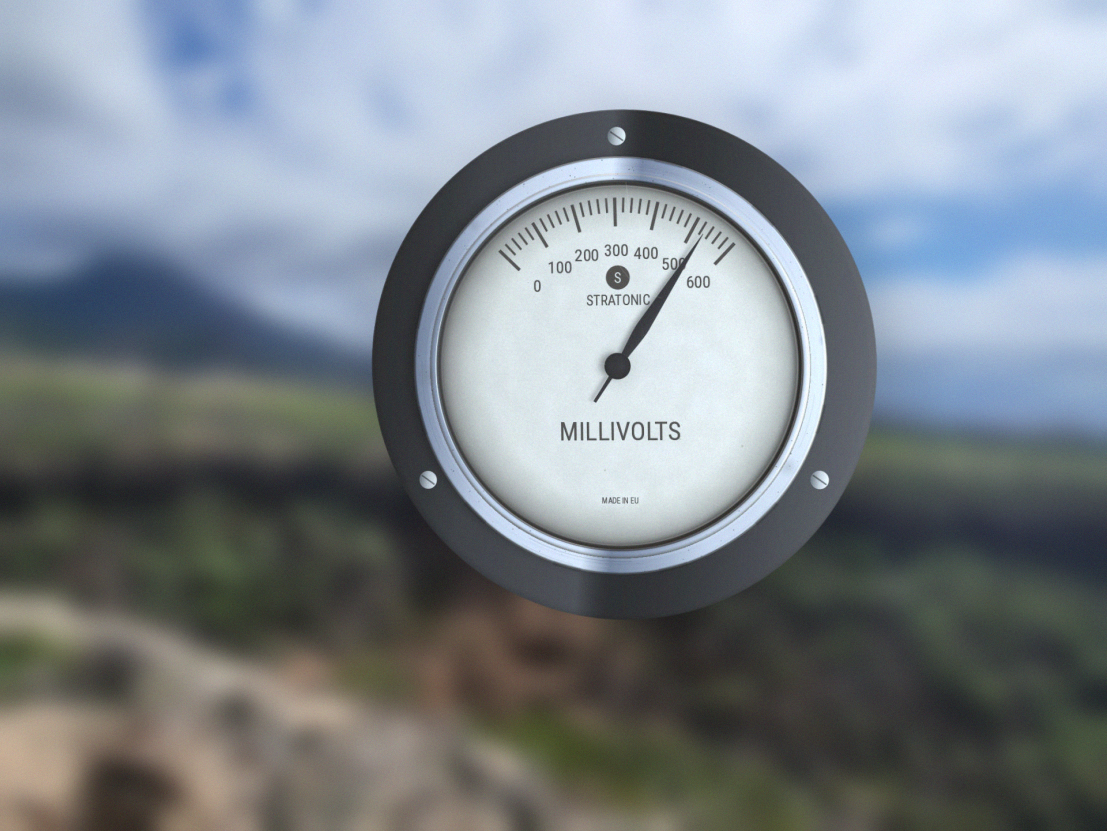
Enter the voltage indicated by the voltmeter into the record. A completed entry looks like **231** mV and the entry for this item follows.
**530** mV
